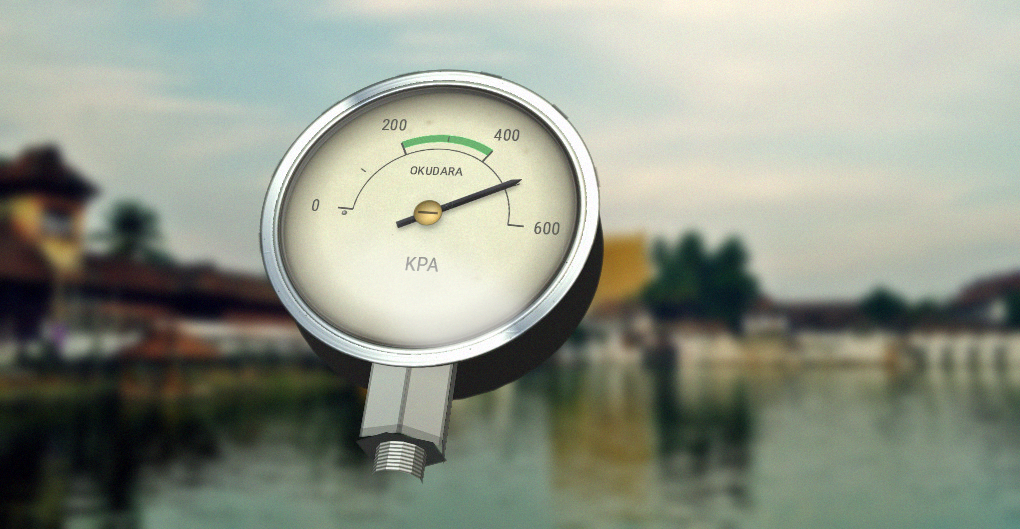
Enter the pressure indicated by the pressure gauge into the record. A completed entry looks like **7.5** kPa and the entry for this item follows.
**500** kPa
